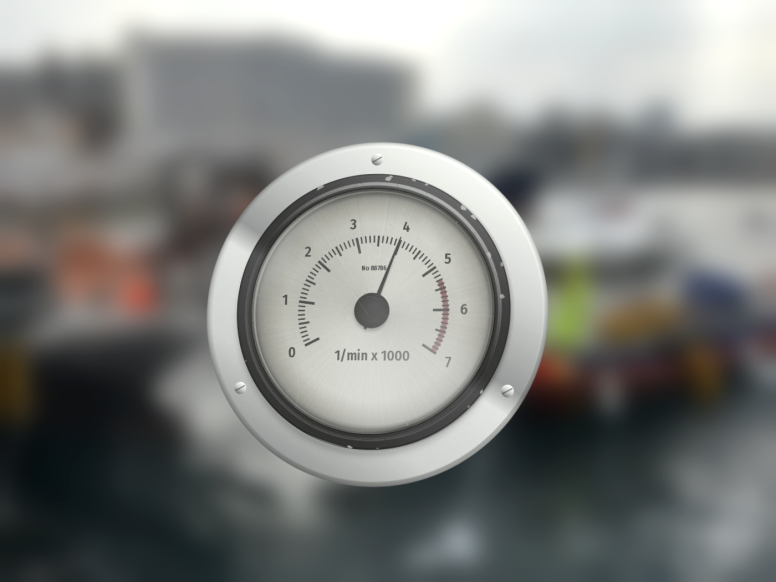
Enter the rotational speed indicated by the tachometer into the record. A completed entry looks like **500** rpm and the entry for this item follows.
**4000** rpm
